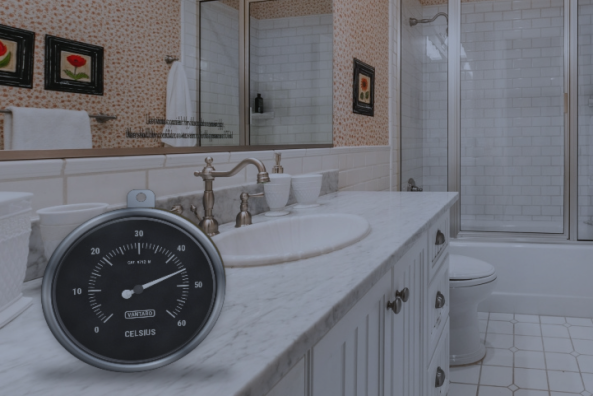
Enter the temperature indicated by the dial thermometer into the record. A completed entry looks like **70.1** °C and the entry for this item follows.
**45** °C
